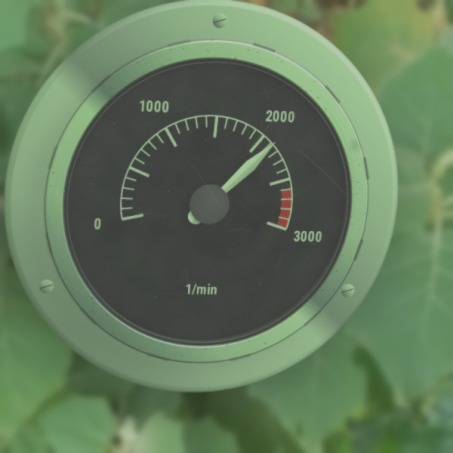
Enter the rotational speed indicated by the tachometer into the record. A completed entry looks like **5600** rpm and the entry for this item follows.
**2100** rpm
